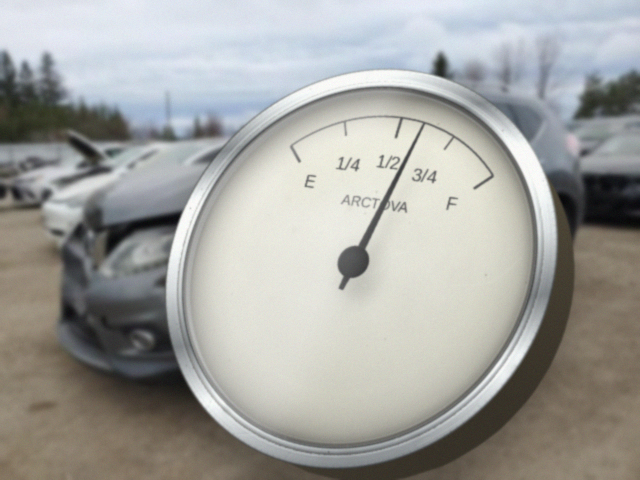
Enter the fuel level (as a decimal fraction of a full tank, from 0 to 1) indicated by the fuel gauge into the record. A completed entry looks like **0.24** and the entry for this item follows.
**0.625**
